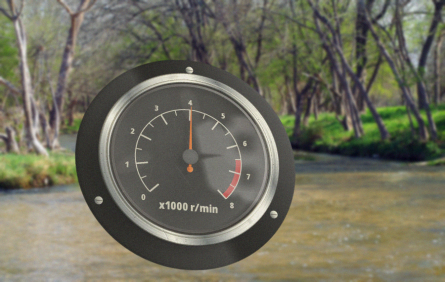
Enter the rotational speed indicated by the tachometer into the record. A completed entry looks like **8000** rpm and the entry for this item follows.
**4000** rpm
